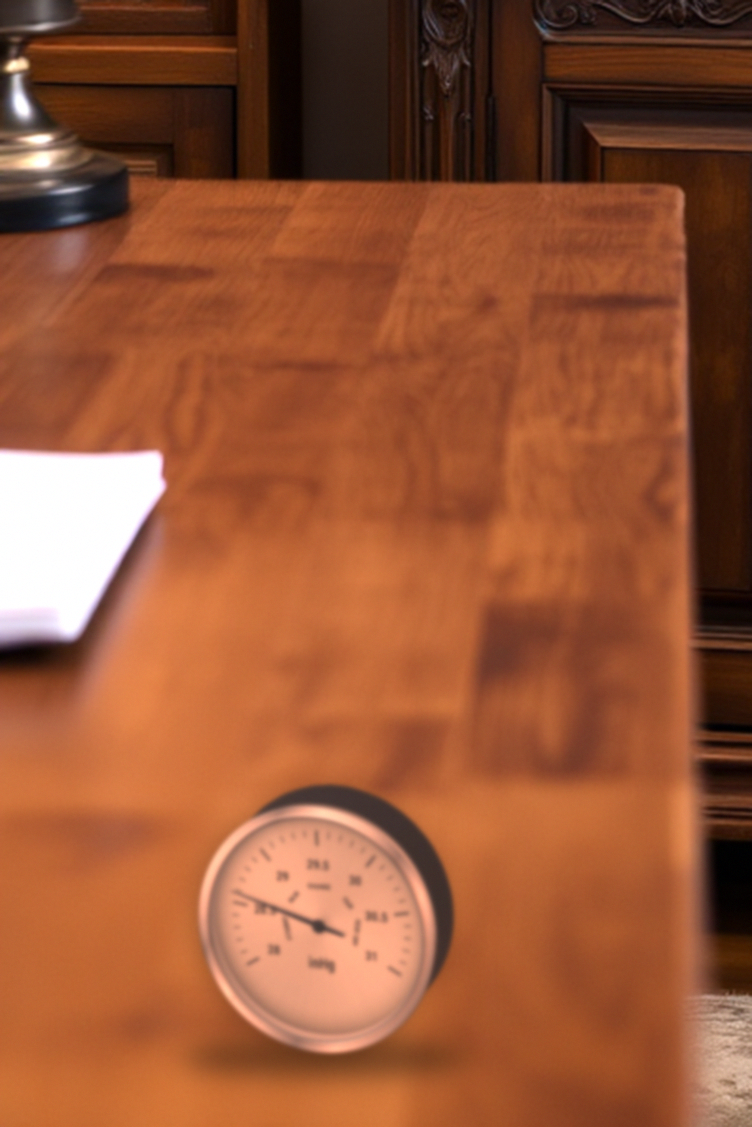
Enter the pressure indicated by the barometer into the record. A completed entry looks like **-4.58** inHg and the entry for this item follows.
**28.6** inHg
